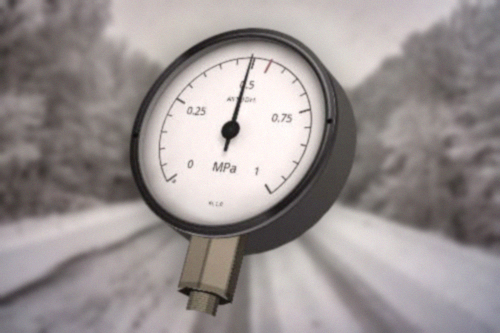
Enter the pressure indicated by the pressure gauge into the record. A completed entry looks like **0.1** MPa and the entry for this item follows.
**0.5** MPa
